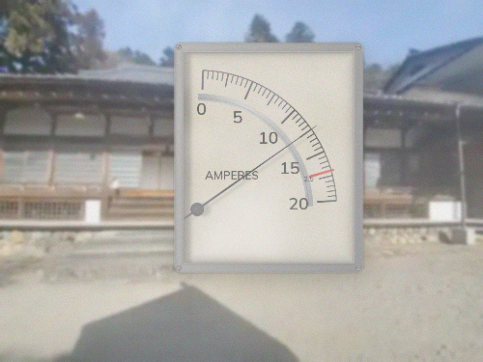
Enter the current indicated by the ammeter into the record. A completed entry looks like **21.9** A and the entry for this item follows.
**12.5** A
